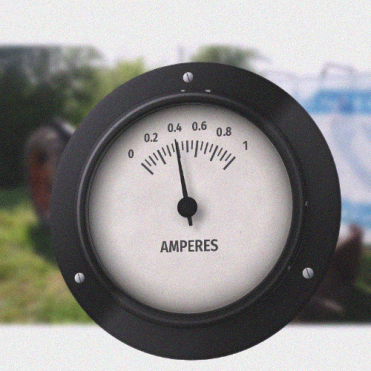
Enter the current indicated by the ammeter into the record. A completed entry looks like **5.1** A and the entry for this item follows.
**0.4** A
